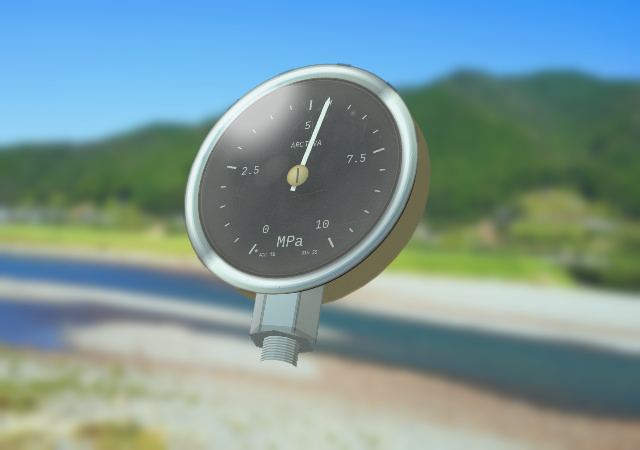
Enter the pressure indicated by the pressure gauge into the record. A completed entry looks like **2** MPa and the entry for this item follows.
**5.5** MPa
